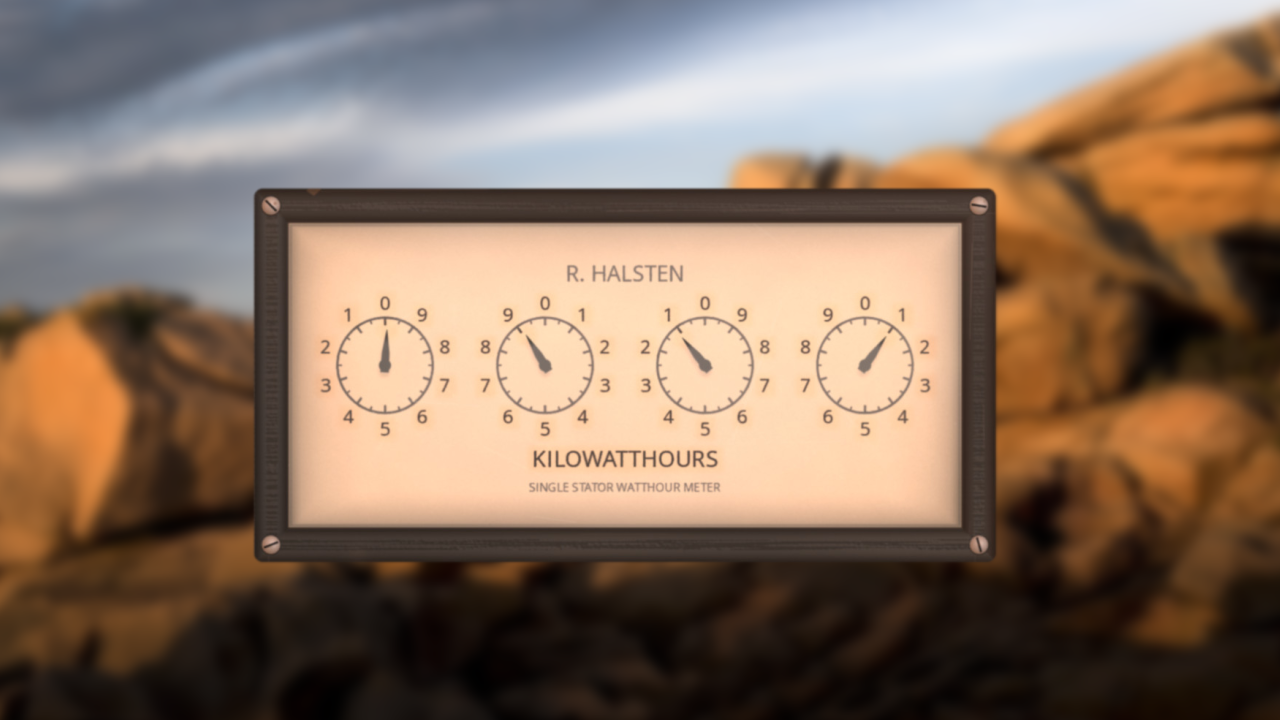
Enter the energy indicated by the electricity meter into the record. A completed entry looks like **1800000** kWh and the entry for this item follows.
**9911** kWh
